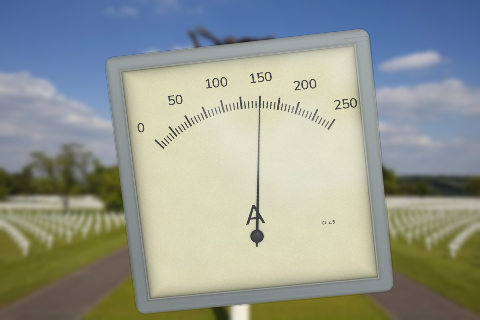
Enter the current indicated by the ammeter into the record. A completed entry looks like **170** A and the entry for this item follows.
**150** A
